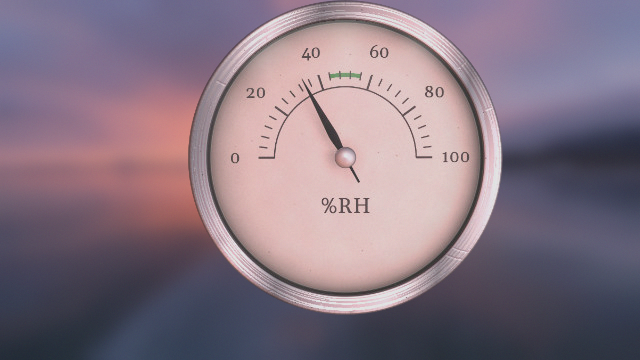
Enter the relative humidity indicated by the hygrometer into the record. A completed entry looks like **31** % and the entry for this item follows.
**34** %
